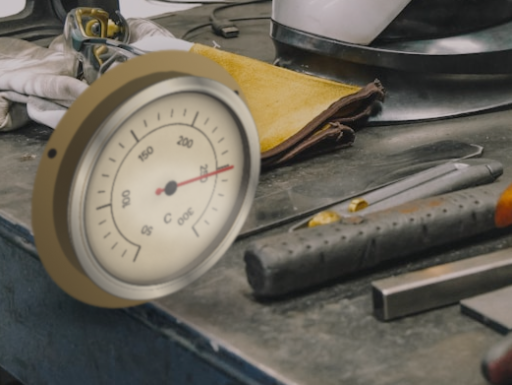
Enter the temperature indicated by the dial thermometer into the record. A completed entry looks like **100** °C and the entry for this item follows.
**250** °C
